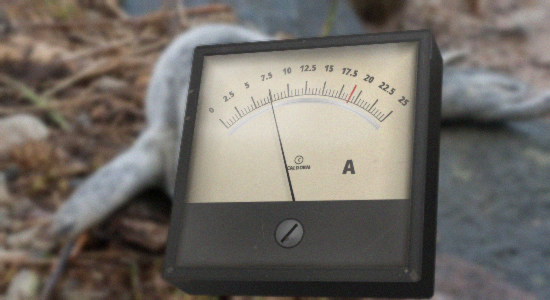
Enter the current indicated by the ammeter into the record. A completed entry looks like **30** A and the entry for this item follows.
**7.5** A
